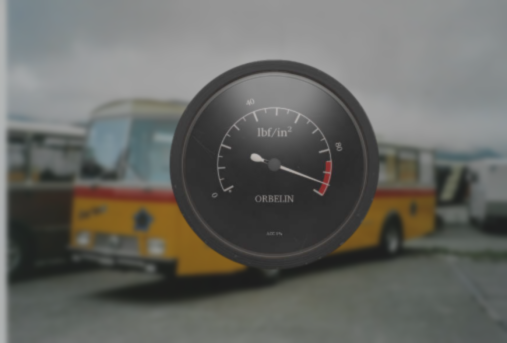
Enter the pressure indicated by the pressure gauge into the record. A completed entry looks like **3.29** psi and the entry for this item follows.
**95** psi
